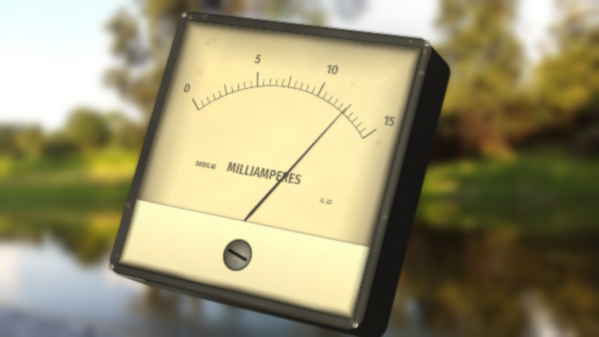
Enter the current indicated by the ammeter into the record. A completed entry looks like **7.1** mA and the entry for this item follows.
**12.5** mA
